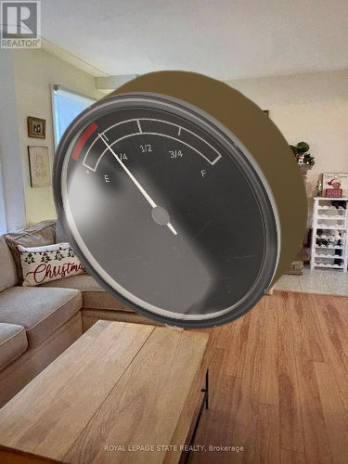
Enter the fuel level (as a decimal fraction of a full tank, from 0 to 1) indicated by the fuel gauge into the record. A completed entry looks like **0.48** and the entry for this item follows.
**0.25**
